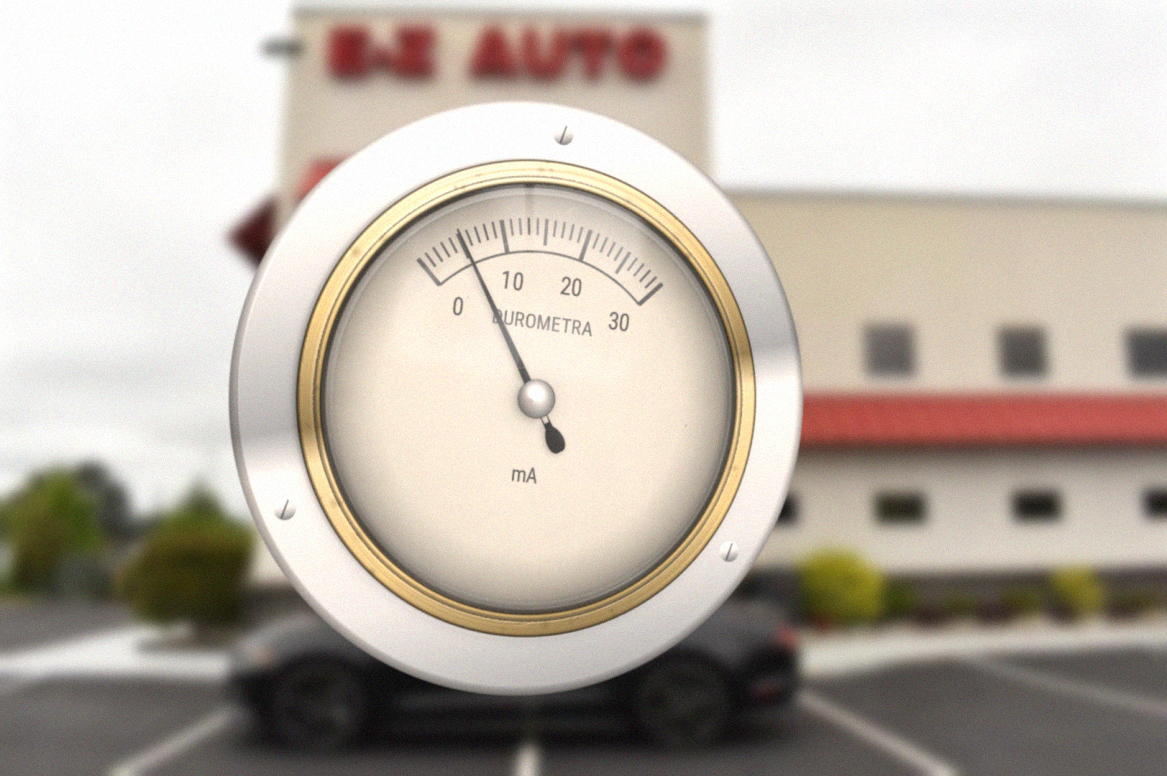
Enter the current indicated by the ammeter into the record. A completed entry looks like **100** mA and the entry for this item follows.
**5** mA
